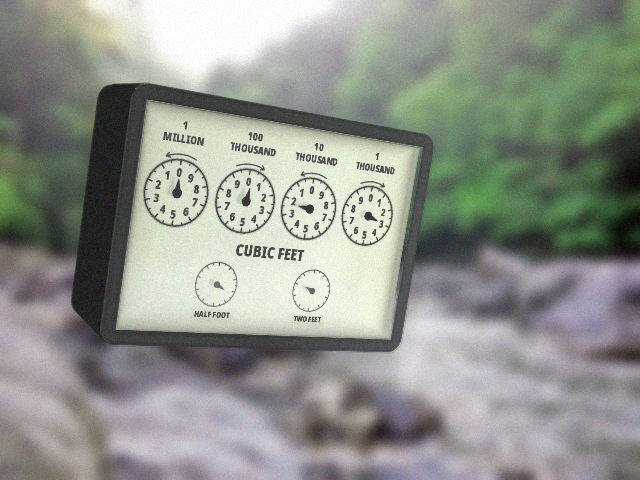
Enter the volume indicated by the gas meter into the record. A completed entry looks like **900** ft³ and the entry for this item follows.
**2300** ft³
